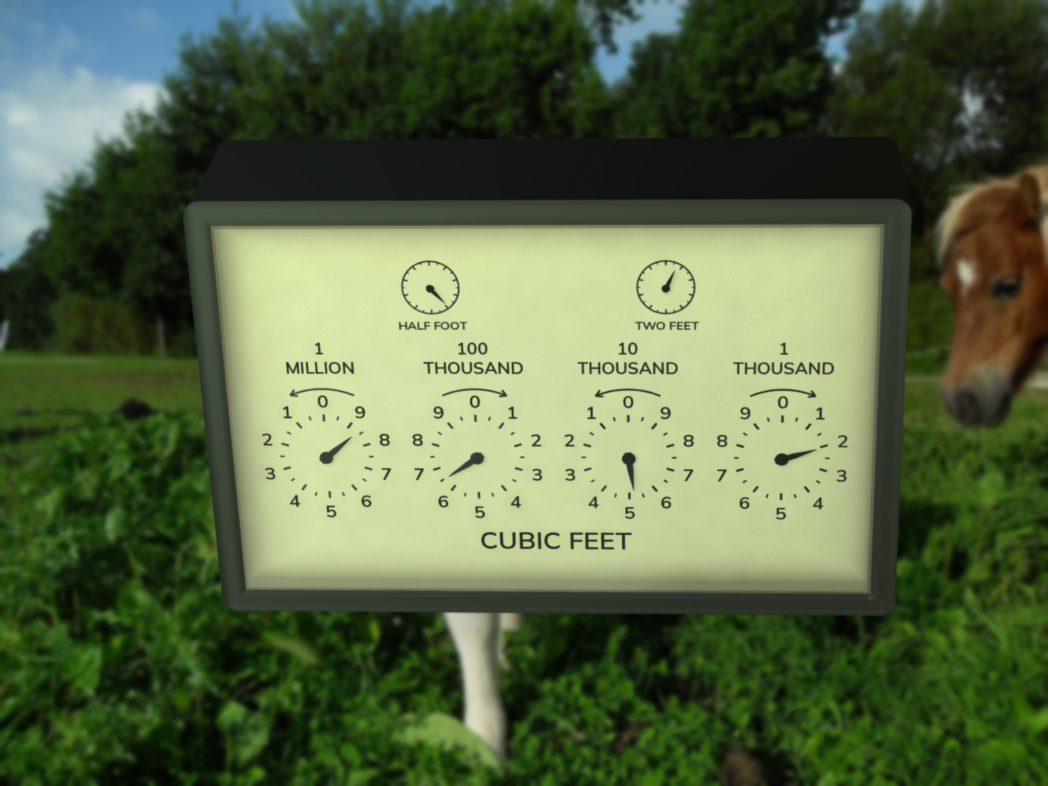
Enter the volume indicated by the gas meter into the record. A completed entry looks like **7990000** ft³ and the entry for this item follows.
**865200** ft³
